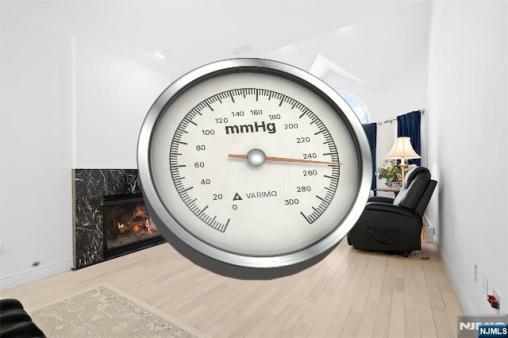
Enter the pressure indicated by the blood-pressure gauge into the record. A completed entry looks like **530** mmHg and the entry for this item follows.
**250** mmHg
